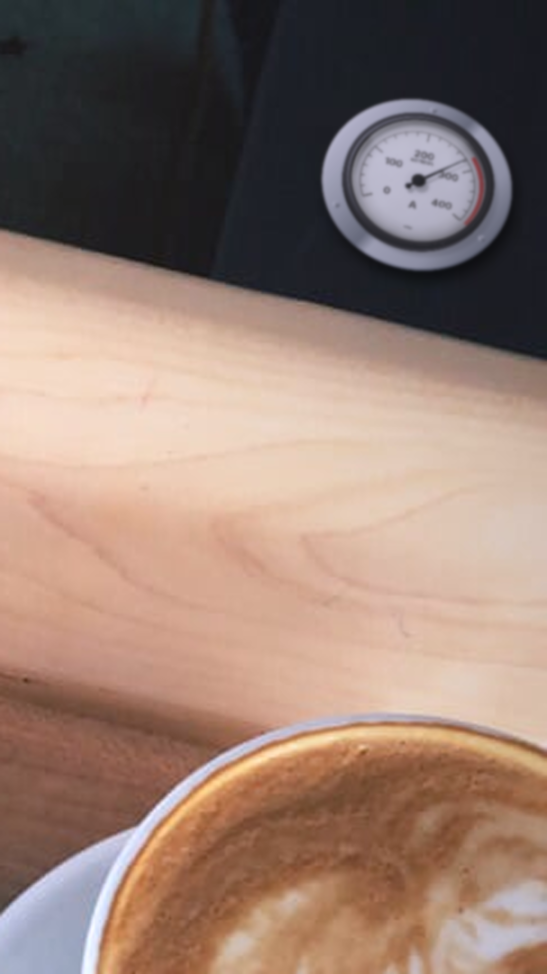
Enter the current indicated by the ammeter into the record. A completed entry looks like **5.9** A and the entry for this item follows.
**280** A
